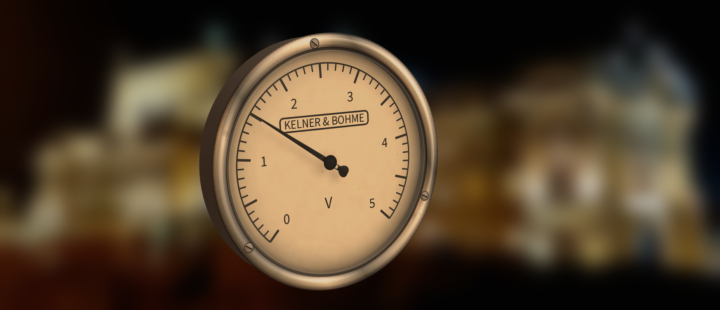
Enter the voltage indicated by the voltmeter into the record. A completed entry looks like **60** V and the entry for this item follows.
**1.5** V
